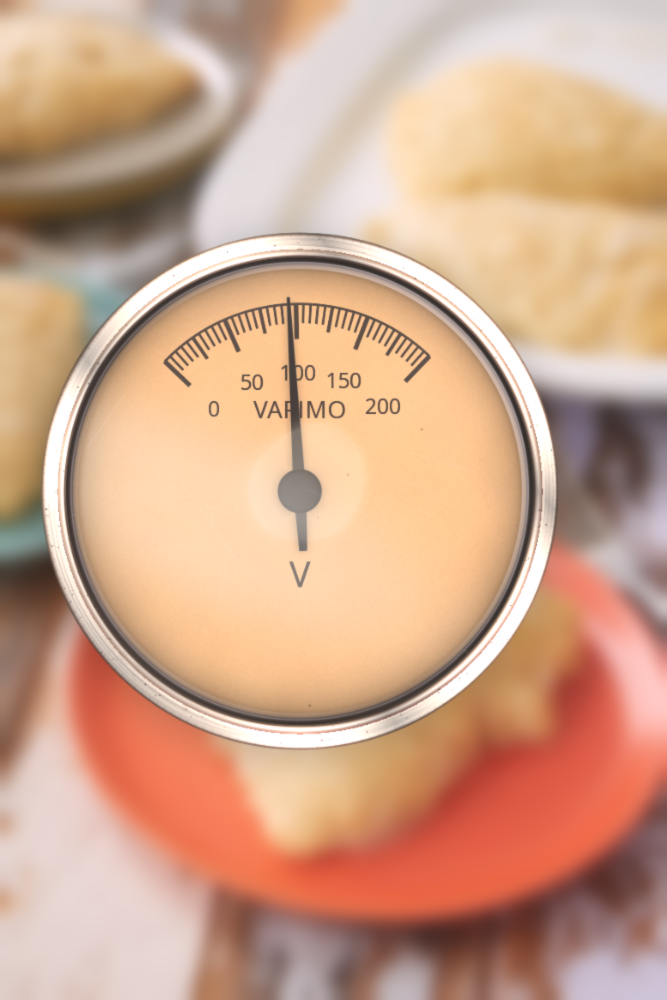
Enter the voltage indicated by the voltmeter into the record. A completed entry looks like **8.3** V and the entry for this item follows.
**95** V
